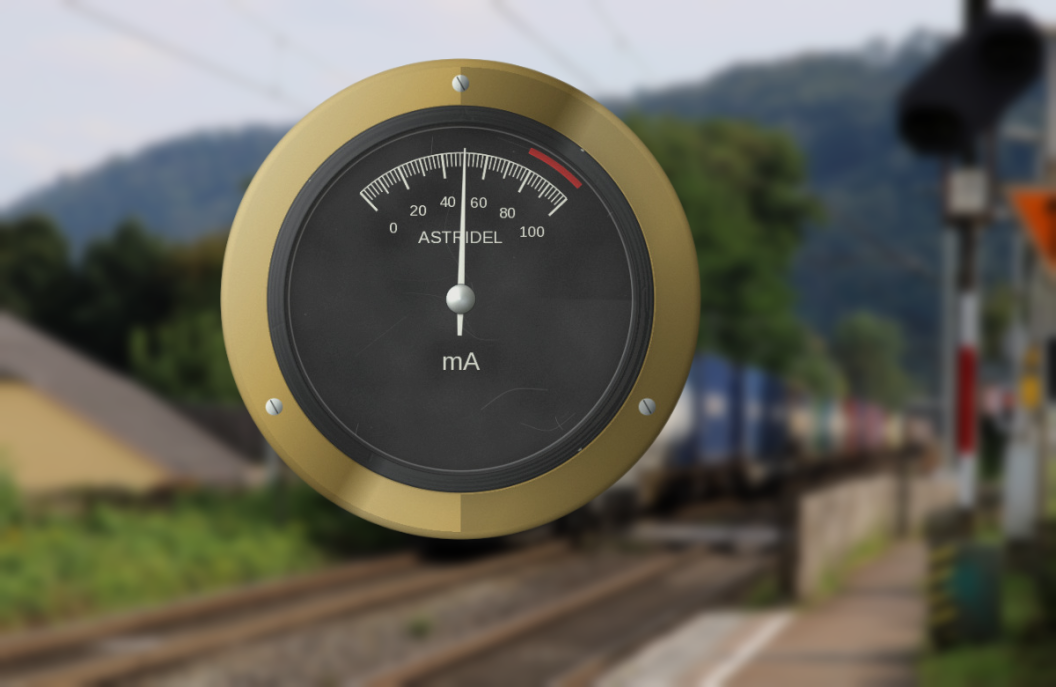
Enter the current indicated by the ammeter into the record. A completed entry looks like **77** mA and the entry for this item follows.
**50** mA
